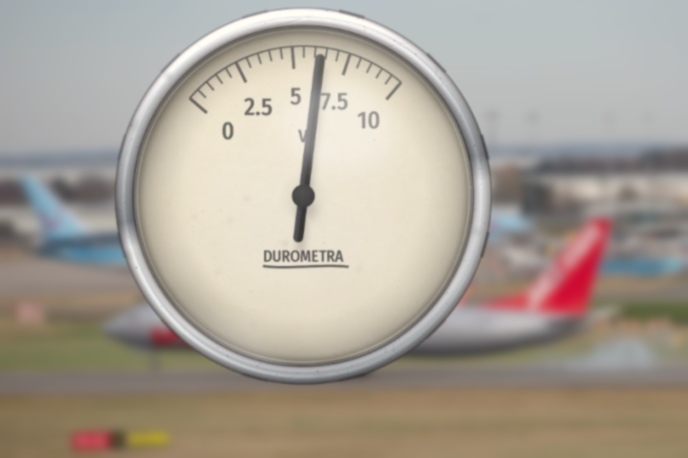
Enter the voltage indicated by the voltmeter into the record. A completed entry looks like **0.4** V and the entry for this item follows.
**6.25** V
